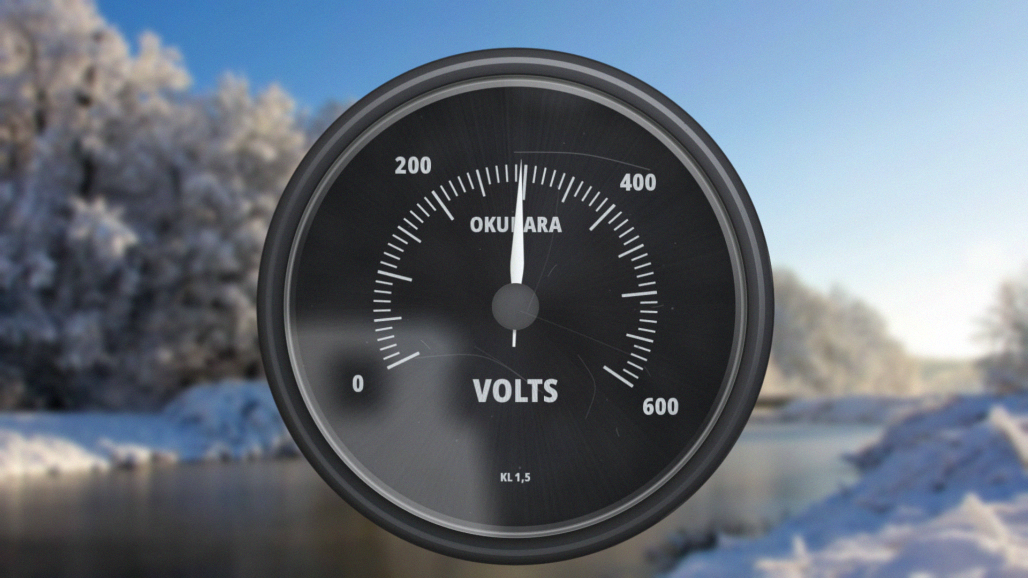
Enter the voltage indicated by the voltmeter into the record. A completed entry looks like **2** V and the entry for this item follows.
**295** V
